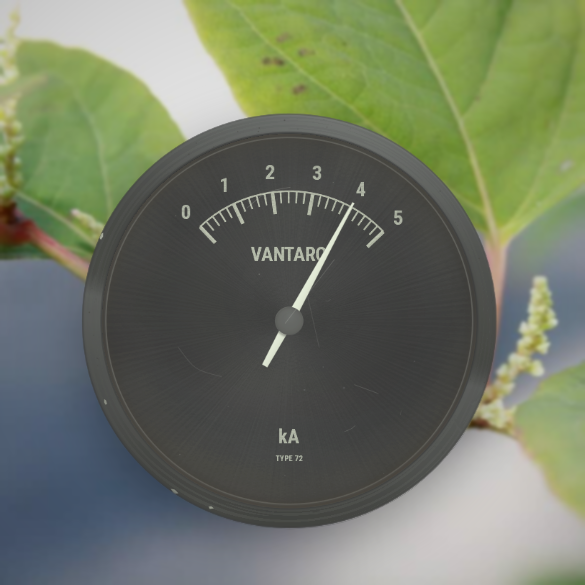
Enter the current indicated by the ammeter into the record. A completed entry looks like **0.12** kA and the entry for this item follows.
**4** kA
